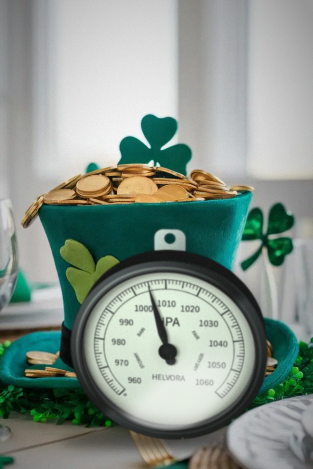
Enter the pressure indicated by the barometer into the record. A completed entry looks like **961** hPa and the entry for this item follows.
**1005** hPa
